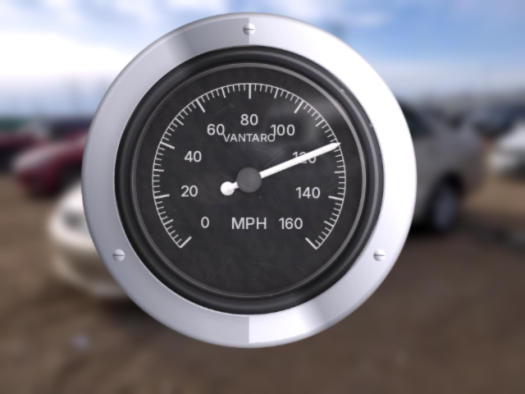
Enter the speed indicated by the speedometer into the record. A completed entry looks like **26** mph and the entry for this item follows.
**120** mph
